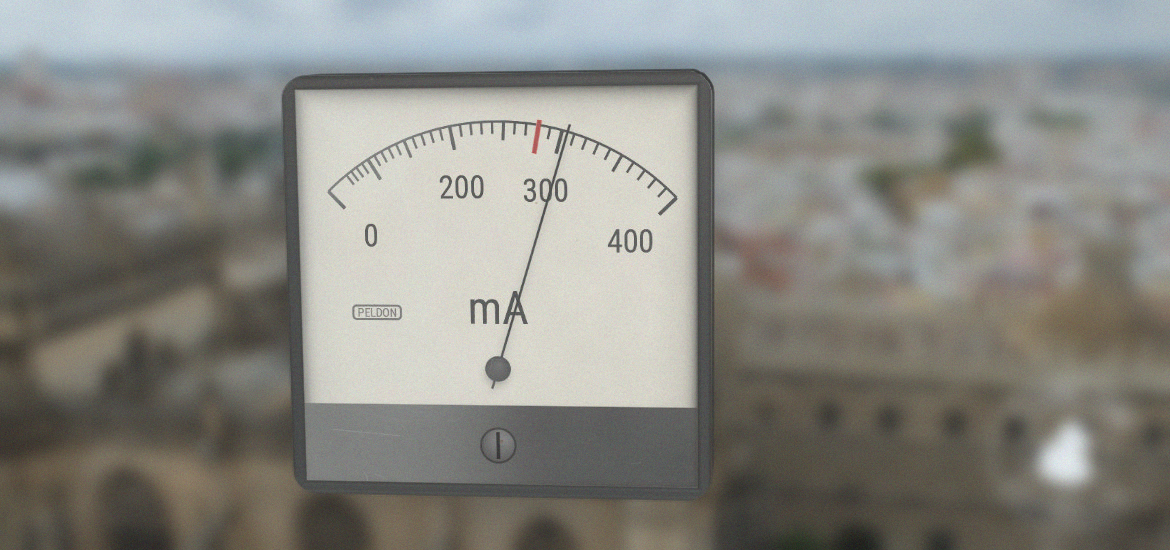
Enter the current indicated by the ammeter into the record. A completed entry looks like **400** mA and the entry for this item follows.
**305** mA
